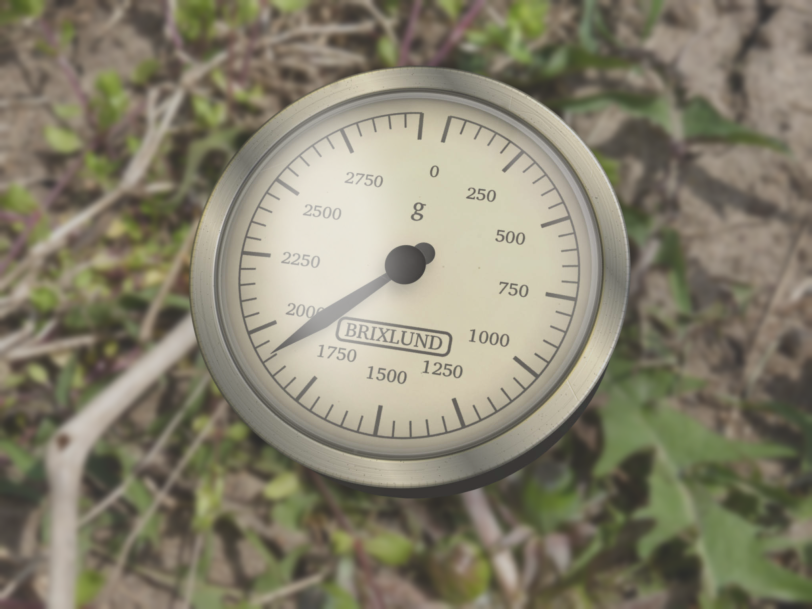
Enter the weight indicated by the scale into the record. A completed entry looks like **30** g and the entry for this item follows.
**1900** g
